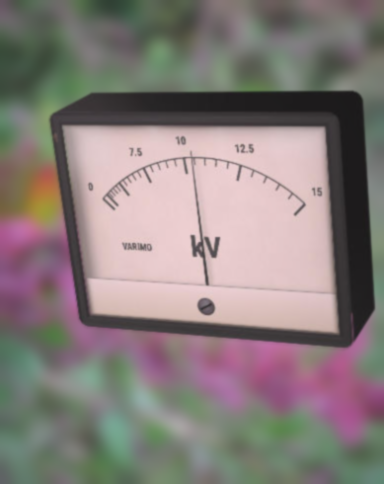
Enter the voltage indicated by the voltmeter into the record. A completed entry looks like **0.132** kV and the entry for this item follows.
**10.5** kV
